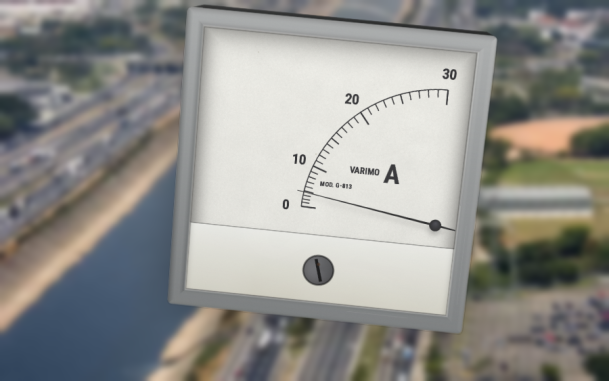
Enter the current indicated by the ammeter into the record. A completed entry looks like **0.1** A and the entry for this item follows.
**5** A
